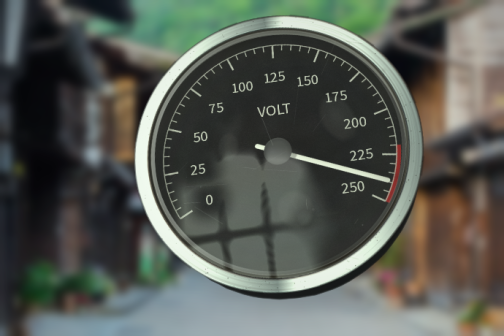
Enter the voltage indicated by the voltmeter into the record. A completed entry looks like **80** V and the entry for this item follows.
**240** V
